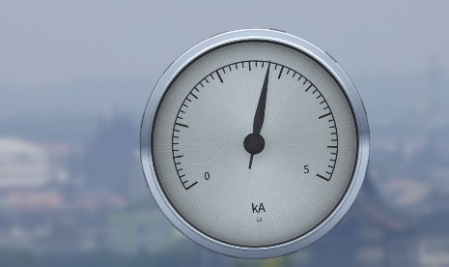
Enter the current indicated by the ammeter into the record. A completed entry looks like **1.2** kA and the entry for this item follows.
**2.8** kA
